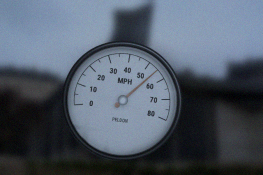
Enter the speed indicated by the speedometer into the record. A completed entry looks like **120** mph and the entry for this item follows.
**55** mph
